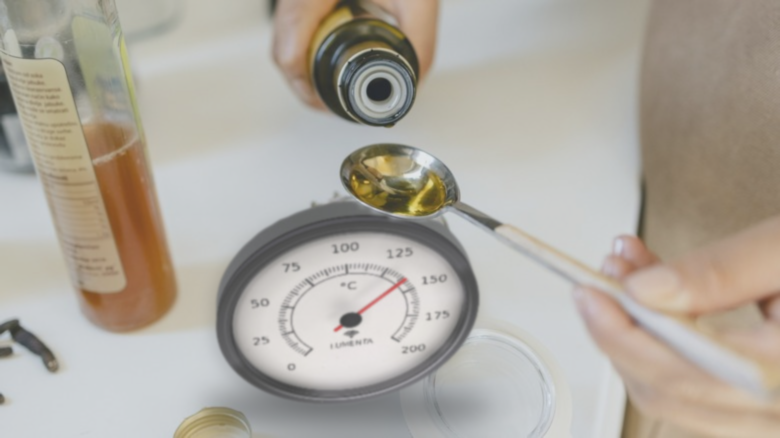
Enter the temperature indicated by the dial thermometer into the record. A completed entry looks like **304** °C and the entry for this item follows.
**137.5** °C
